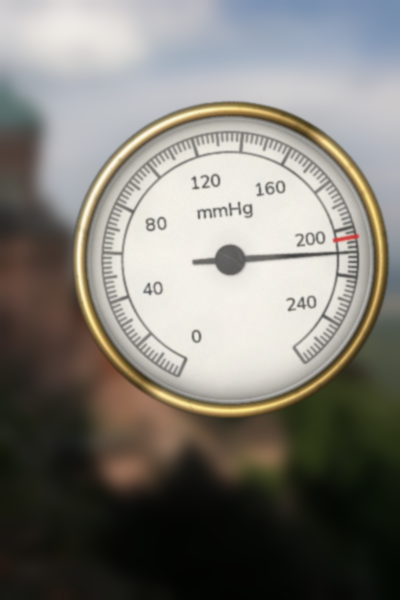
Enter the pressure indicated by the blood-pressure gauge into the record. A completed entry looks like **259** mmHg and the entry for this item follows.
**210** mmHg
